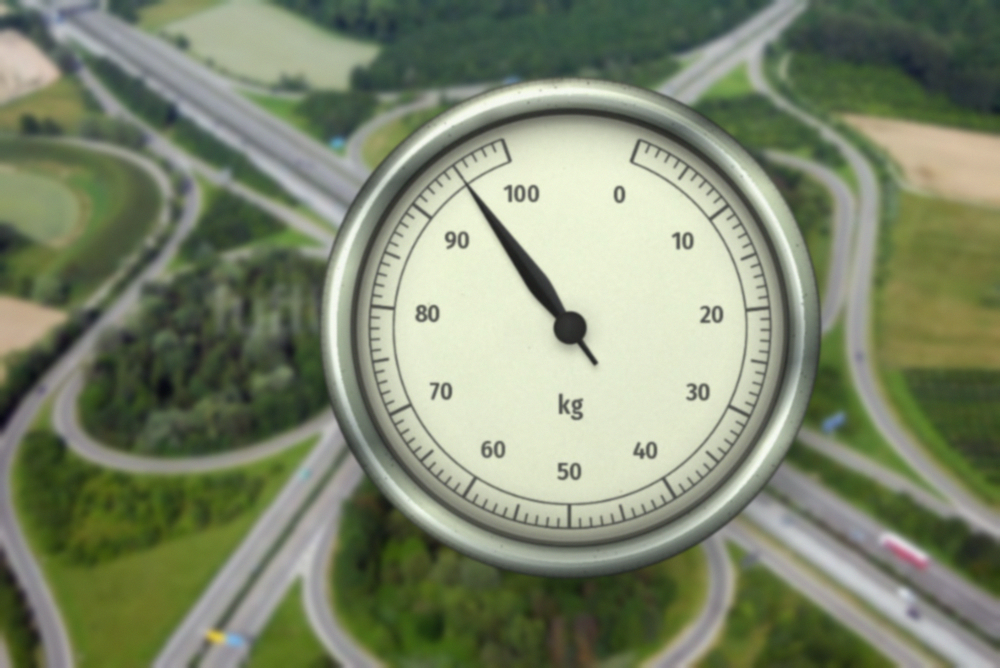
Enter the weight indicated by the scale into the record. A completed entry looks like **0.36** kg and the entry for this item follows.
**95** kg
